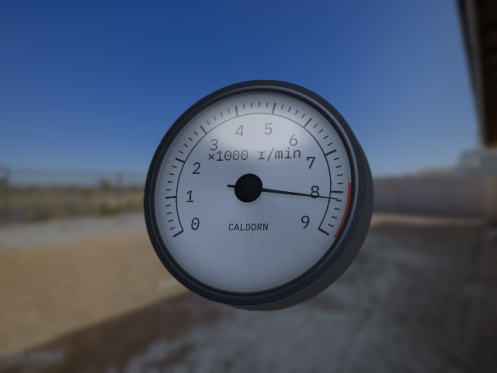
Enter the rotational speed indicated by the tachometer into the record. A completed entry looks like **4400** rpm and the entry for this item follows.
**8200** rpm
